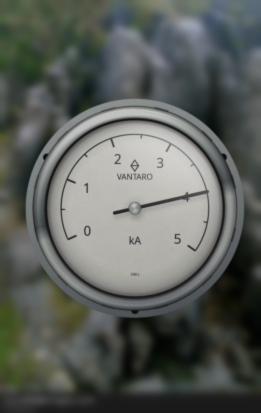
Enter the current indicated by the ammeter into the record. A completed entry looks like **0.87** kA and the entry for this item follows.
**4** kA
